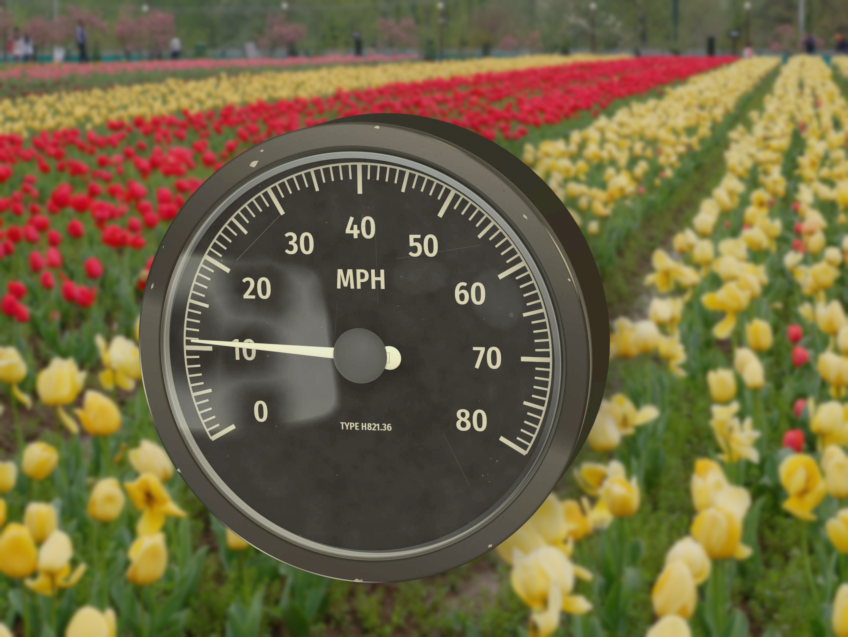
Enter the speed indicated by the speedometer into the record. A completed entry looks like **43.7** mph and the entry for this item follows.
**11** mph
